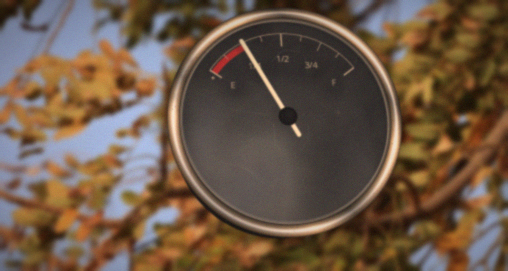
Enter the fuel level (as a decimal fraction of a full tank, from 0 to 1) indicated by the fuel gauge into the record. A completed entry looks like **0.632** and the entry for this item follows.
**0.25**
